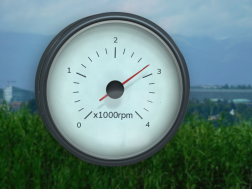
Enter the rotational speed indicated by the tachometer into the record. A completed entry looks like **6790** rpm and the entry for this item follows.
**2800** rpm
